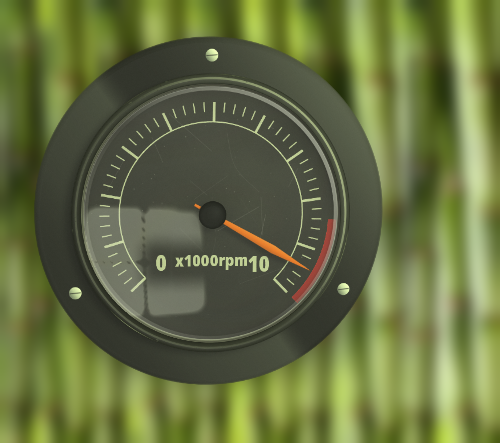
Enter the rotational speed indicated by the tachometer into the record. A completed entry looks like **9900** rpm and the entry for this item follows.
**9400** rpm
